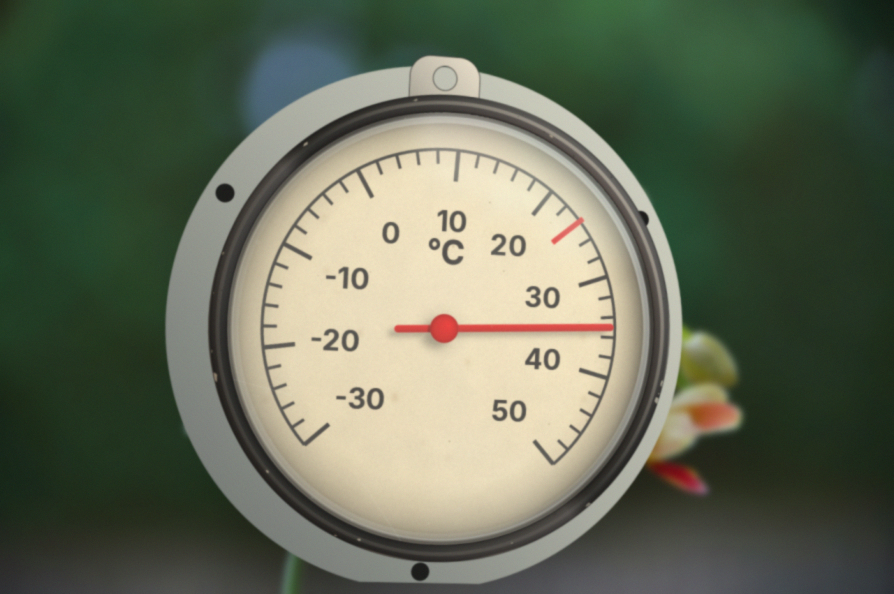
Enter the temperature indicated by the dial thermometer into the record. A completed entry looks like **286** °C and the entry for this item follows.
**35** °C
